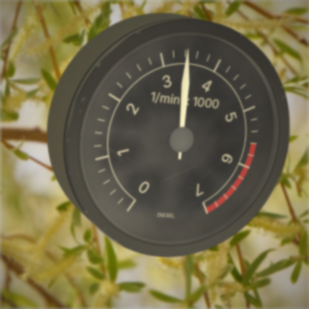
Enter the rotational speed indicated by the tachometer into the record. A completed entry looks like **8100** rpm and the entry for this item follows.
**3400** rpm
